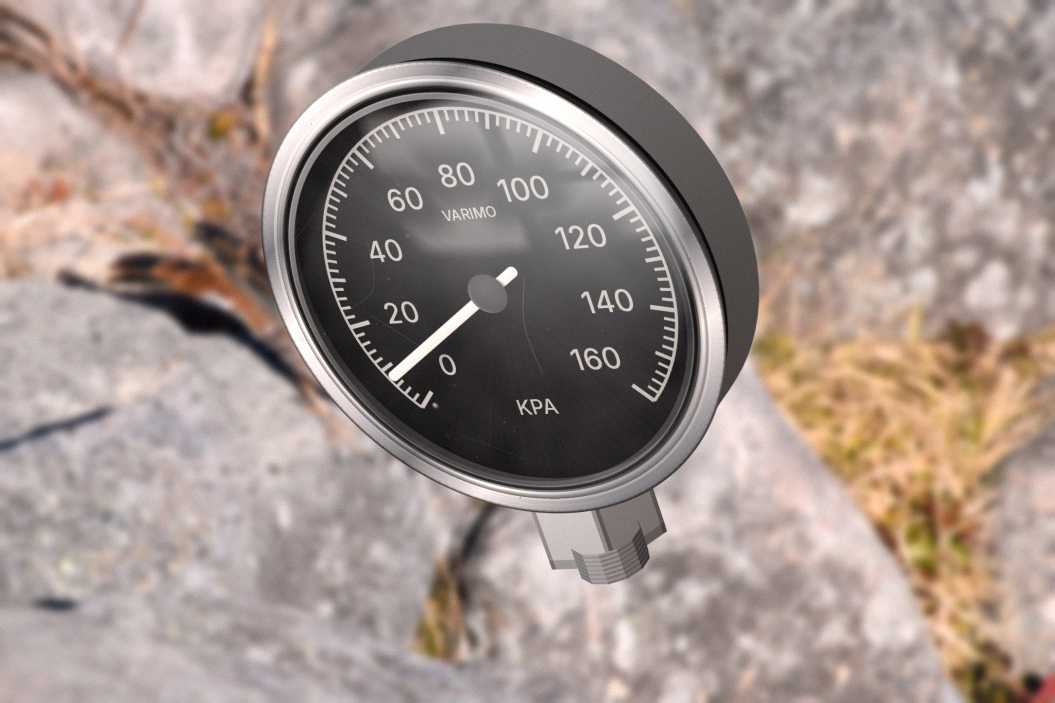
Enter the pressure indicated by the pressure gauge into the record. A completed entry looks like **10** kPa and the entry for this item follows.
**8** kPa
